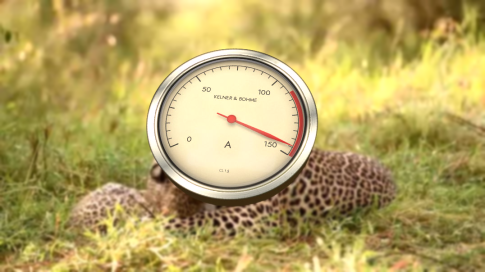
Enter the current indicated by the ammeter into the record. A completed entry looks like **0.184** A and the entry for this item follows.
**145** A
